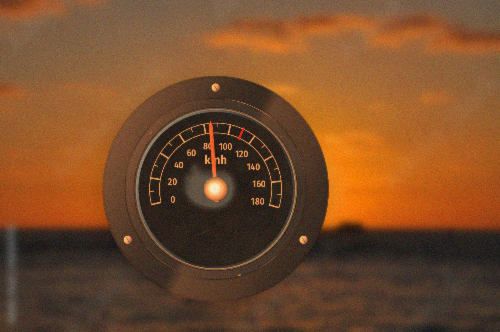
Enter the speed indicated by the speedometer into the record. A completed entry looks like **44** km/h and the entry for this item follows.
**85** km/h
